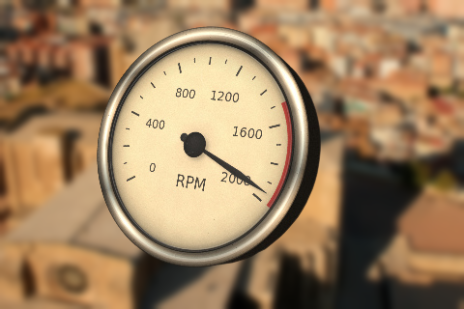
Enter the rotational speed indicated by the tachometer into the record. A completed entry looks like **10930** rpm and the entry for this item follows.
**1950** rpm
